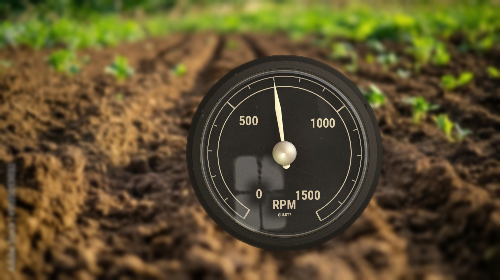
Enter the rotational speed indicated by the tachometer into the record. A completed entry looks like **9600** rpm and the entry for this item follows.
**700** rpm
